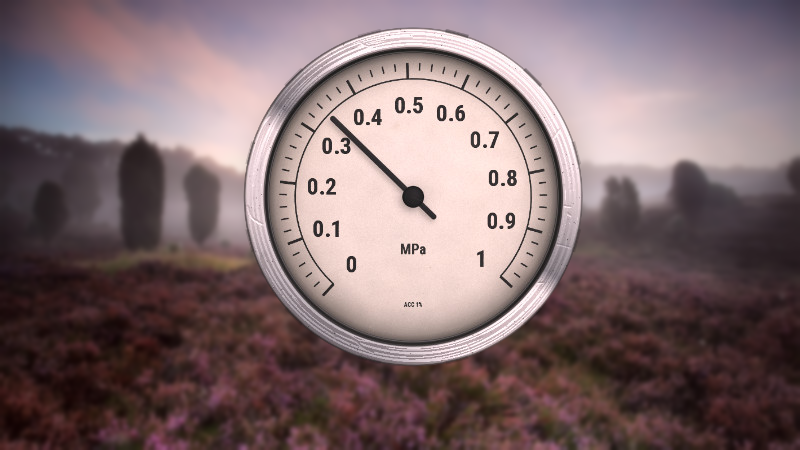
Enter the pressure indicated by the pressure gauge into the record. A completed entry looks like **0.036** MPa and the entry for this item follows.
**0.34** MPa
